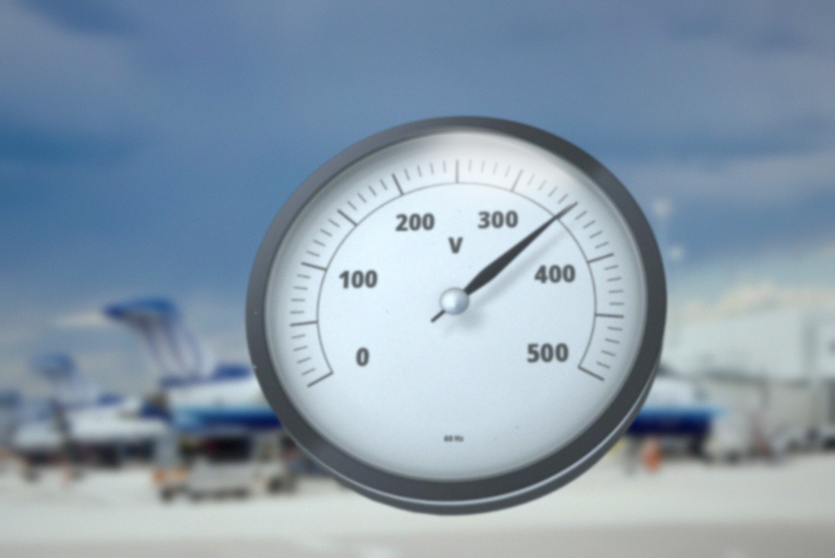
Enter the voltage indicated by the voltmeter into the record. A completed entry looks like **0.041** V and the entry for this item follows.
**350** V
